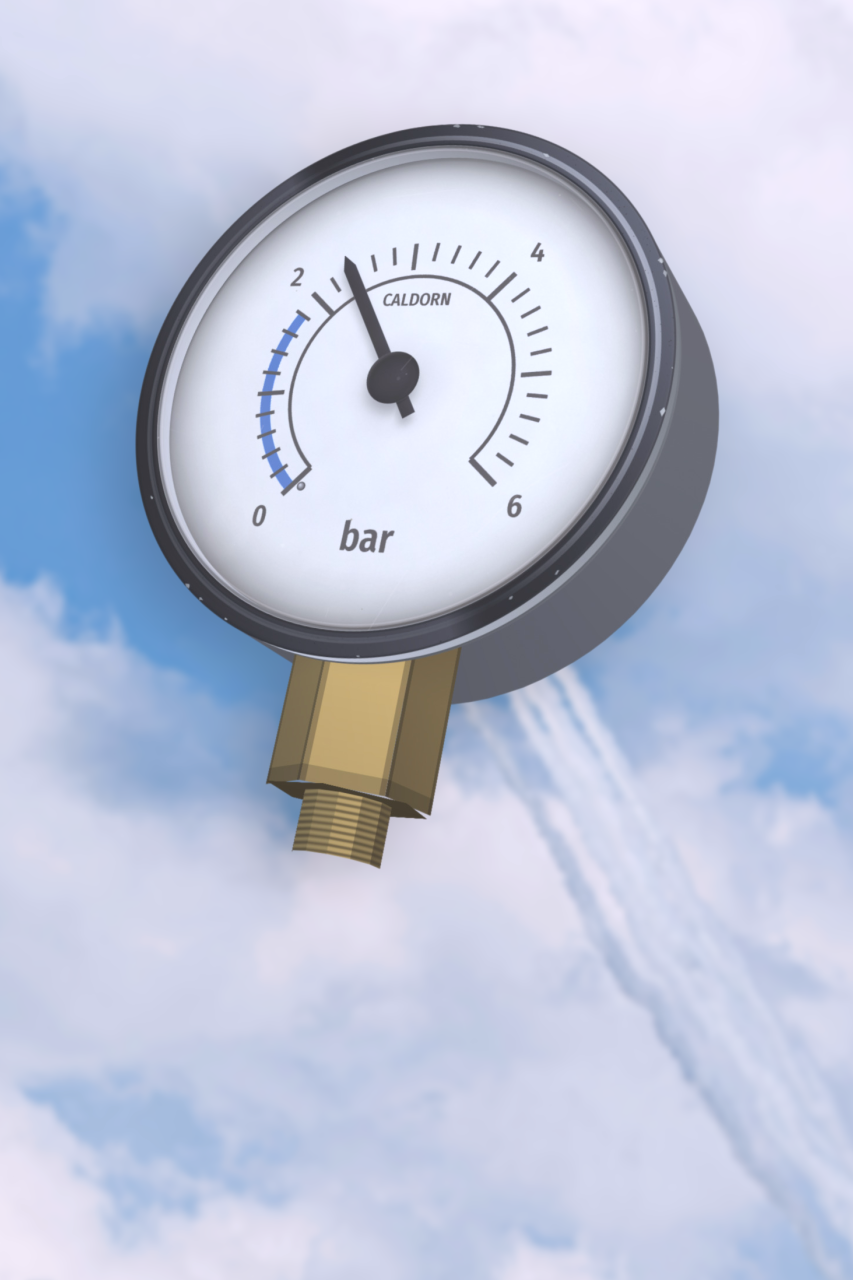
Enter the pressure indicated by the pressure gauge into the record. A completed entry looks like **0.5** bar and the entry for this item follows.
**2.4** bar
